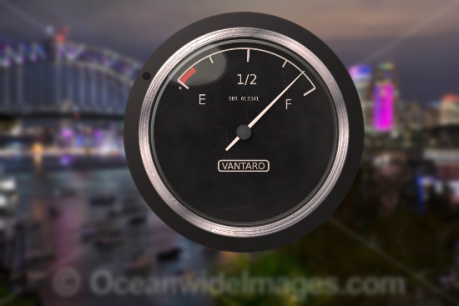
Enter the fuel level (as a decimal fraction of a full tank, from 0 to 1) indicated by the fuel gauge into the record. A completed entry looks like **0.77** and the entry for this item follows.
**0.875**
